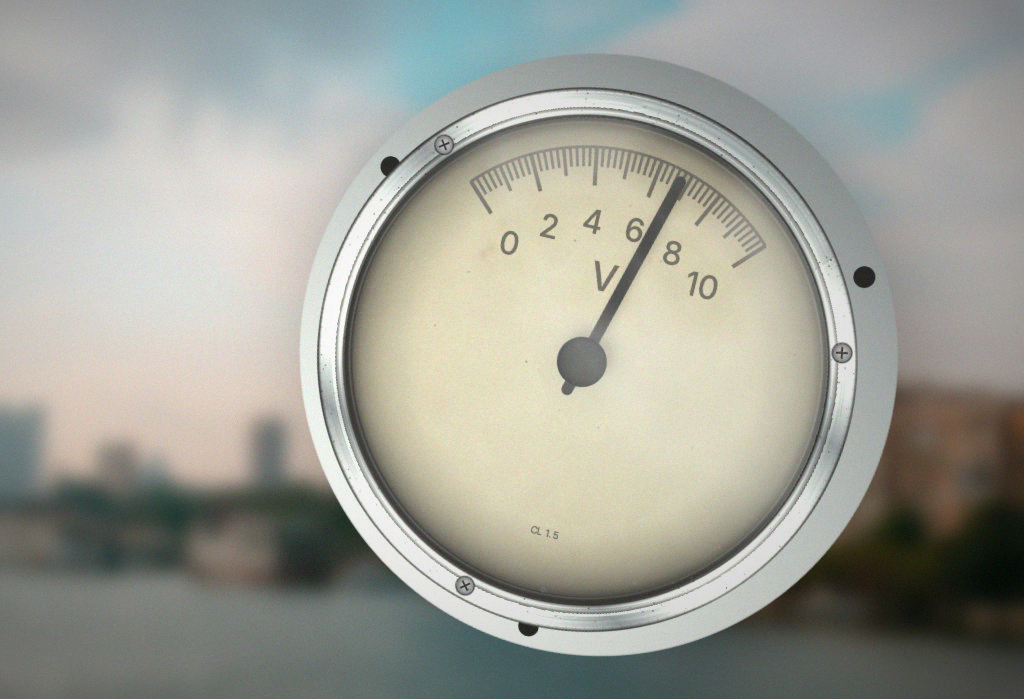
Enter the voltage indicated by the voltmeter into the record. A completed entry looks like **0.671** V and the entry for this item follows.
**6.8** V
